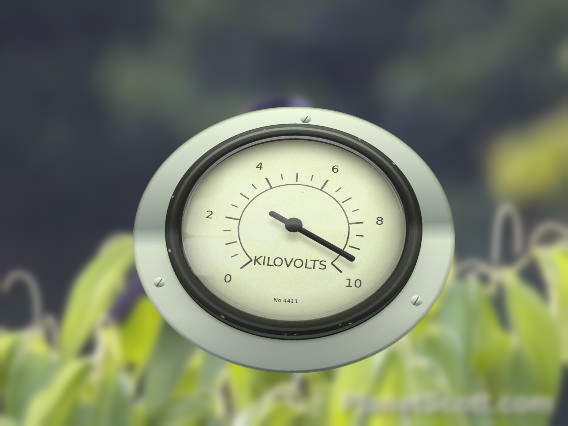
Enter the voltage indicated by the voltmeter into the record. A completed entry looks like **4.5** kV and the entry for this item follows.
**9.5** kV
